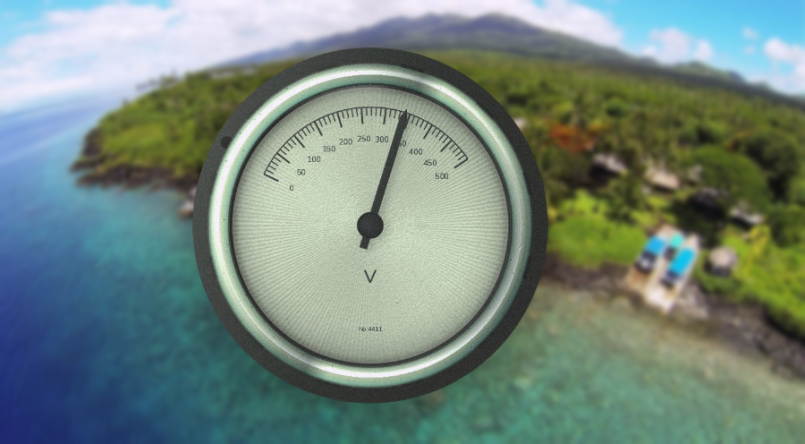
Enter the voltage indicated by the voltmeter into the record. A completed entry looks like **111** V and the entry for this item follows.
**340** V
